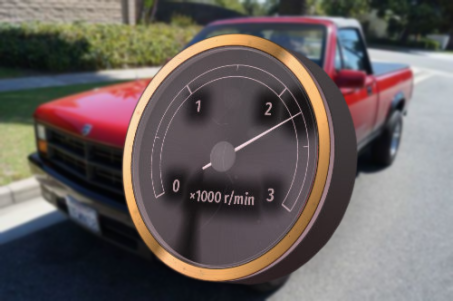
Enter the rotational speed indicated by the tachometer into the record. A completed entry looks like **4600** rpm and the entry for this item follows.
**2250** rpm
